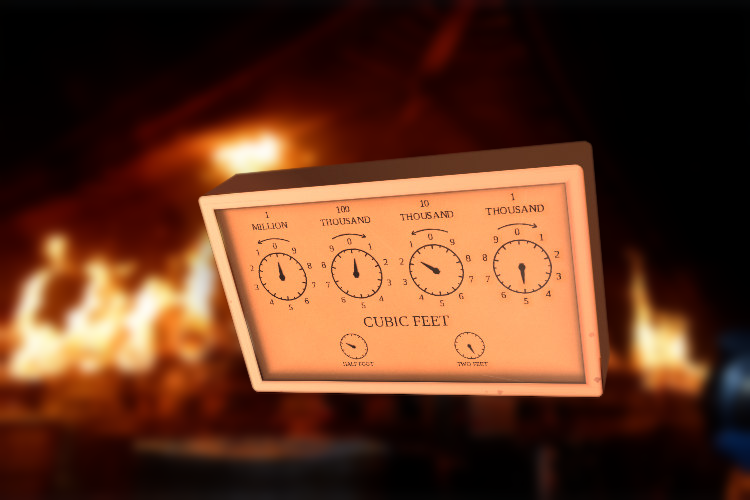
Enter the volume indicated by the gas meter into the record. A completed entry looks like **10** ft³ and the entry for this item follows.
**1500** ft³
